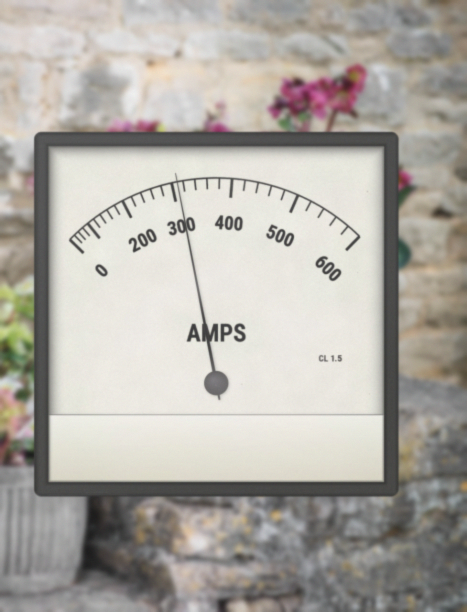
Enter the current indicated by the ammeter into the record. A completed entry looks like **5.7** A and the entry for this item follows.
**310** A
